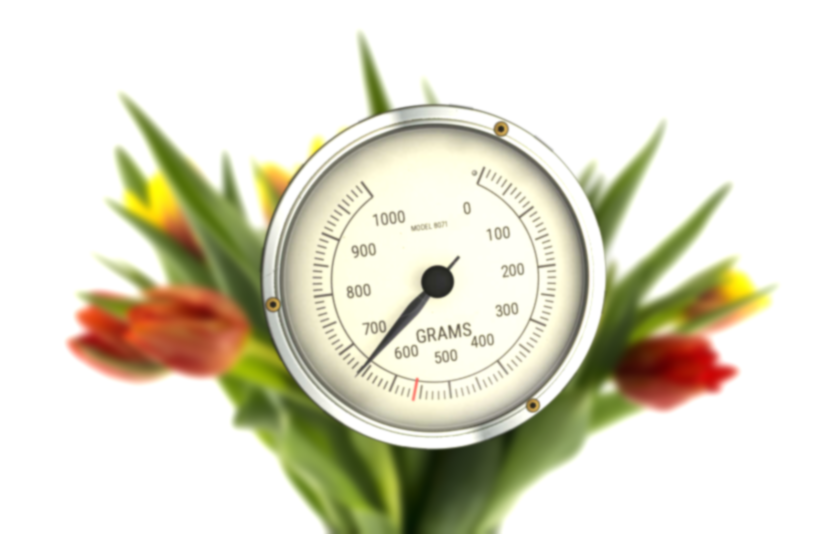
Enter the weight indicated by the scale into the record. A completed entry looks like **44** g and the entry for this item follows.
**660** g
